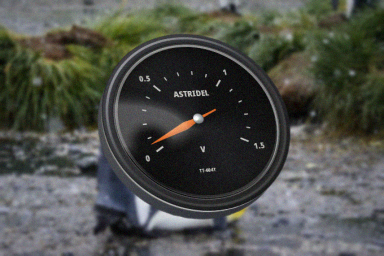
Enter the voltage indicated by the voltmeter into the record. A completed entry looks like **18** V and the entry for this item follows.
**0.05** V
